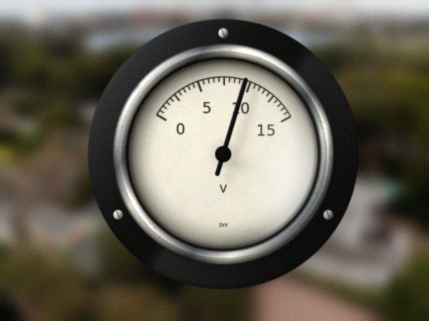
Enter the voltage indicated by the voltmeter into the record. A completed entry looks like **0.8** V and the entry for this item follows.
**9.5** V
